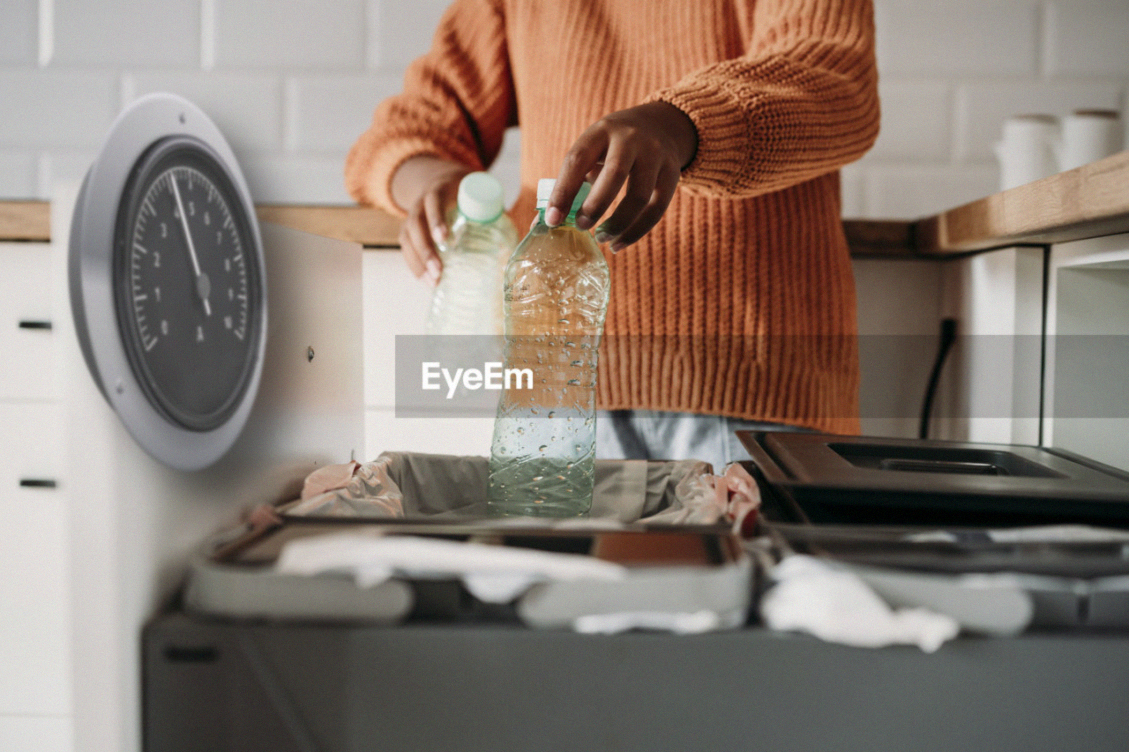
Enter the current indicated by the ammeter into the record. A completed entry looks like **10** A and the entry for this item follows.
**4** A
